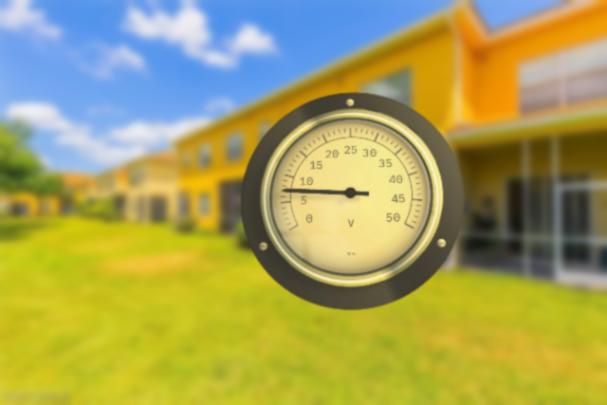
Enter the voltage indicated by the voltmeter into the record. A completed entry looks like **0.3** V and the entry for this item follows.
**7** V
